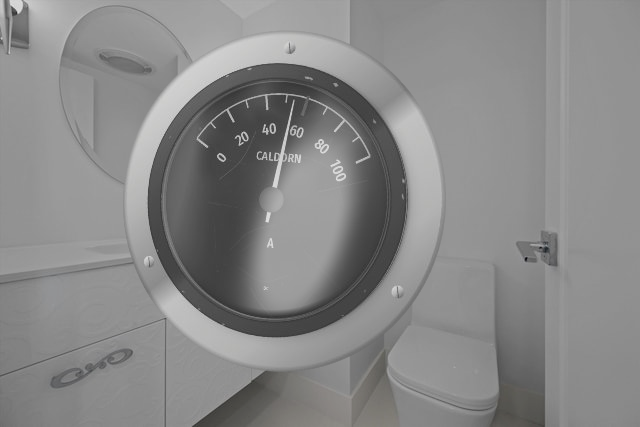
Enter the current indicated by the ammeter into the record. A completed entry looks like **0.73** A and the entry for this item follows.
**55** A
